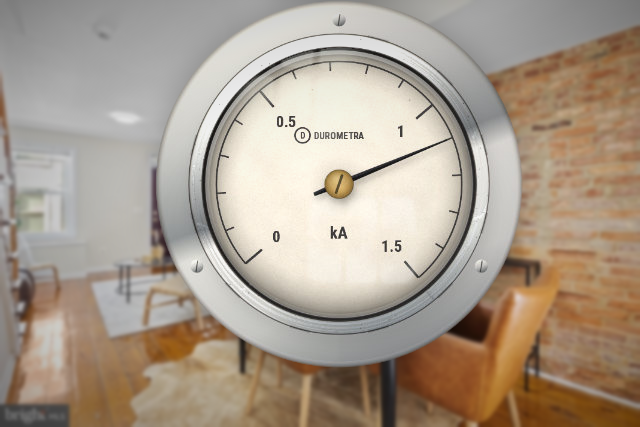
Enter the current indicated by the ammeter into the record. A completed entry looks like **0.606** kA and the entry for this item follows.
**1.1** kA
